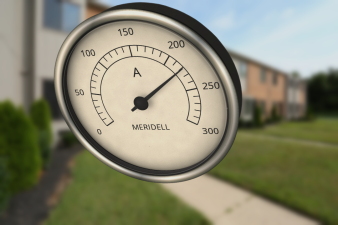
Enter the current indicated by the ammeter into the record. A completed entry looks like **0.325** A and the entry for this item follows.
**220** A
